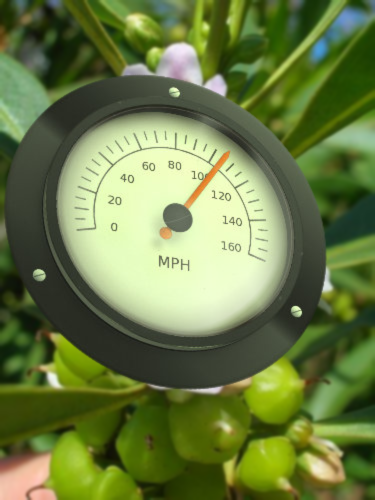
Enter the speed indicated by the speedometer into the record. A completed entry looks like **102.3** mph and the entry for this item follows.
**105** mph
